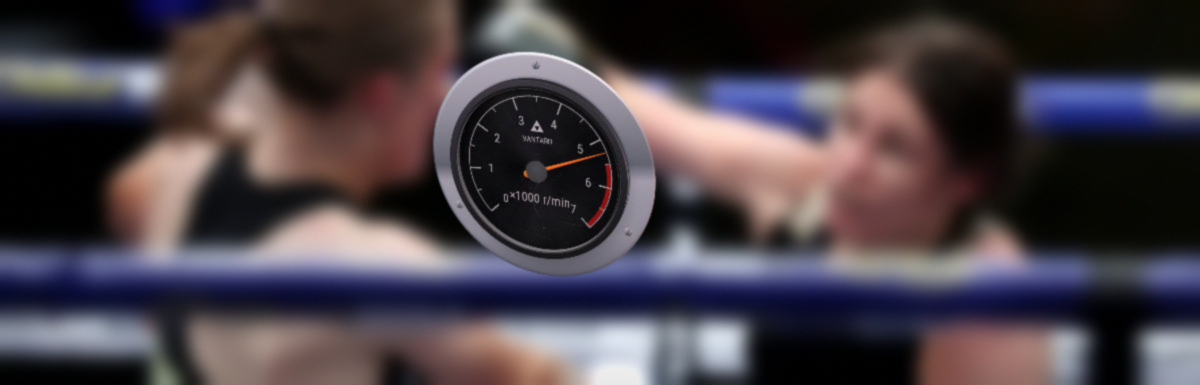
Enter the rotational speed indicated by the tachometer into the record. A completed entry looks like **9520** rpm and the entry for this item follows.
**5250** rpm
